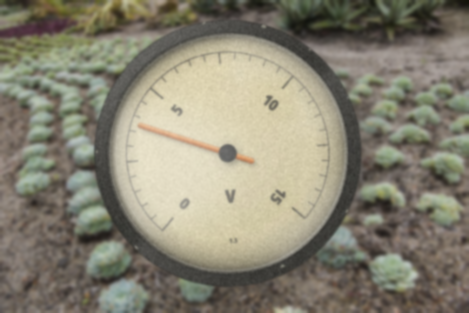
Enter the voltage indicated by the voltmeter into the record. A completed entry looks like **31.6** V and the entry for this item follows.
**3.75** V
